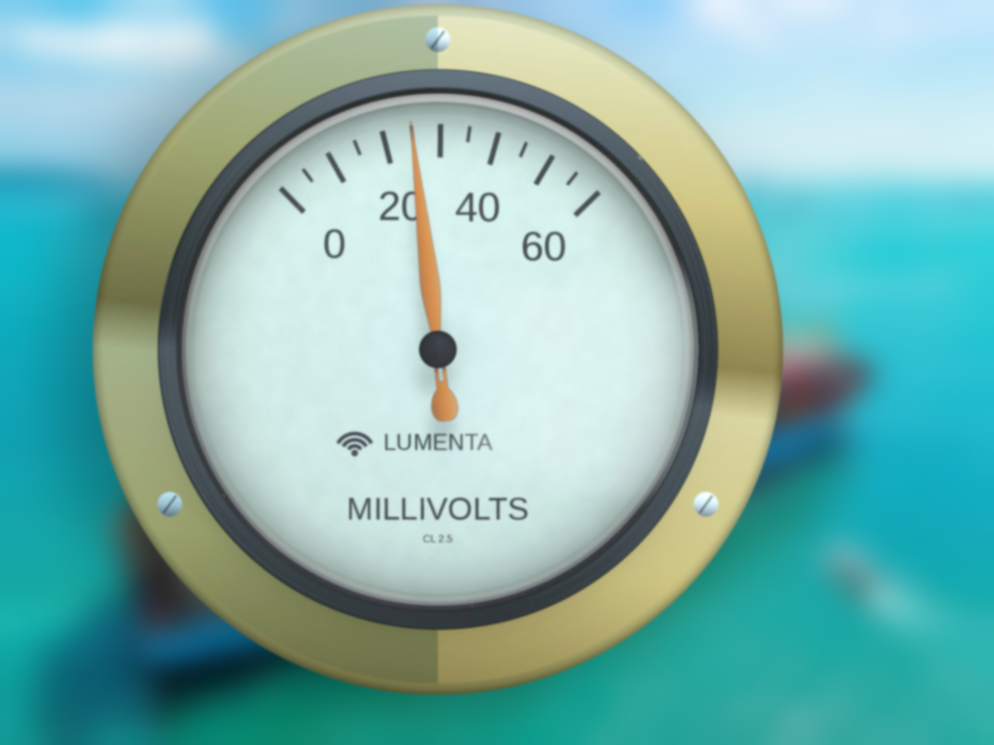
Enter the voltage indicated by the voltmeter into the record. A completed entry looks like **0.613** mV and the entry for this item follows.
**25** mV
